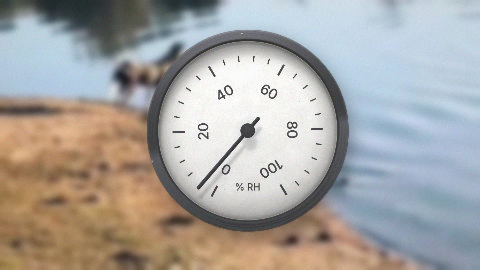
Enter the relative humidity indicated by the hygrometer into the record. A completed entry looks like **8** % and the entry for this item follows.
**4** %
